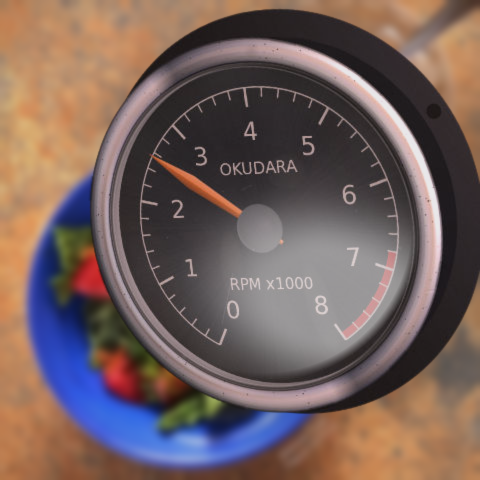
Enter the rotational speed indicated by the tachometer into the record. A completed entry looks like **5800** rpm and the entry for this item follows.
**2600** rpm
